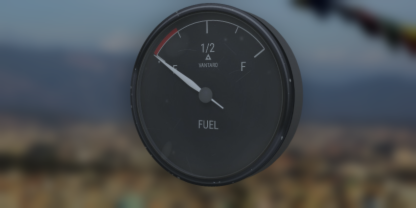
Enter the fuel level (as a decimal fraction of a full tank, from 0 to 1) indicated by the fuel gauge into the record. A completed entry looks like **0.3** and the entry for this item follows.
**0**
